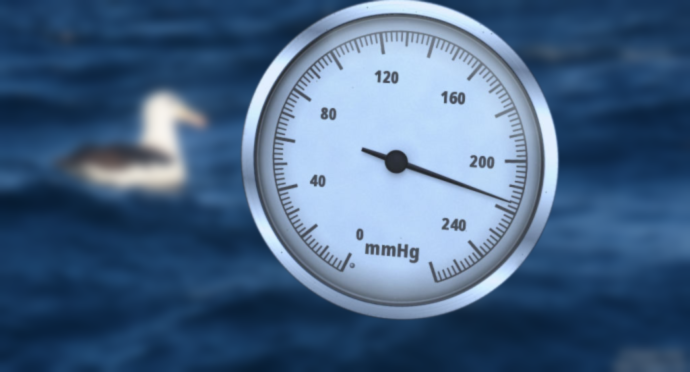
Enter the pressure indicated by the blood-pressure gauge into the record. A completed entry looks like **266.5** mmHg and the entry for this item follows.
**216** mmHg
